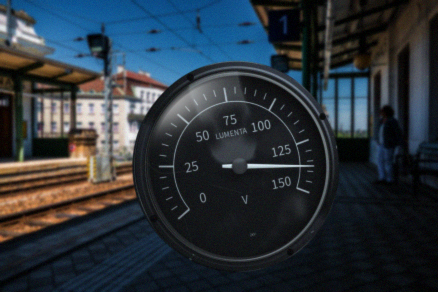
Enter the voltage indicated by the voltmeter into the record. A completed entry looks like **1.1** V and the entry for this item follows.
**137.5** V
